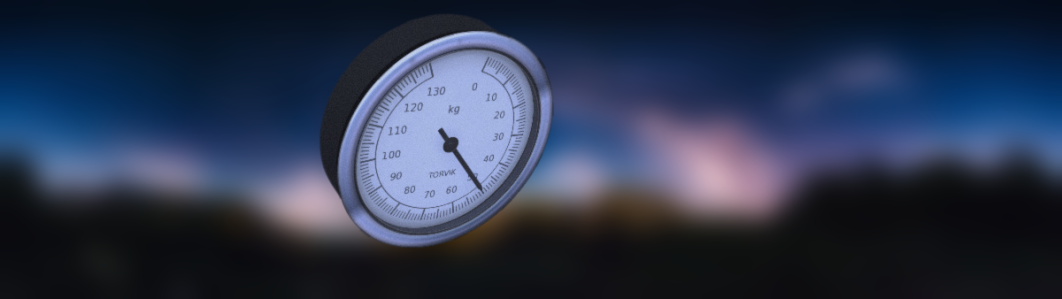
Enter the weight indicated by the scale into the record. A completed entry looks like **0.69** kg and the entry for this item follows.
**50** kg
